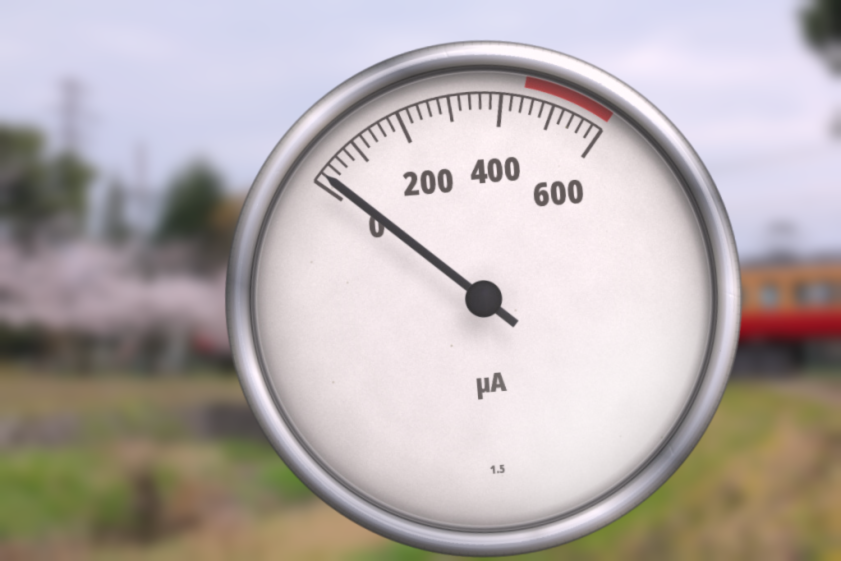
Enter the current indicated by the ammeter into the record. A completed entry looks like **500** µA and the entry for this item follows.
**20** µA
